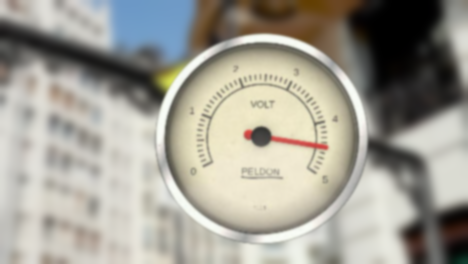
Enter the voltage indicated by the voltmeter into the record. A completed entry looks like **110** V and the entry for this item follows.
**4.5** V
